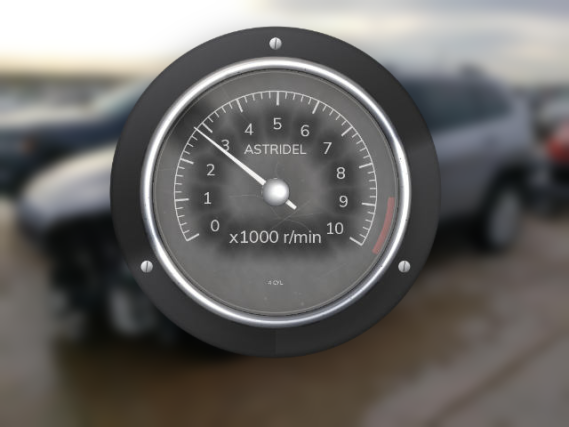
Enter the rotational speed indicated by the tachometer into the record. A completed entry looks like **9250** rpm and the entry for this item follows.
**2800** rpm
